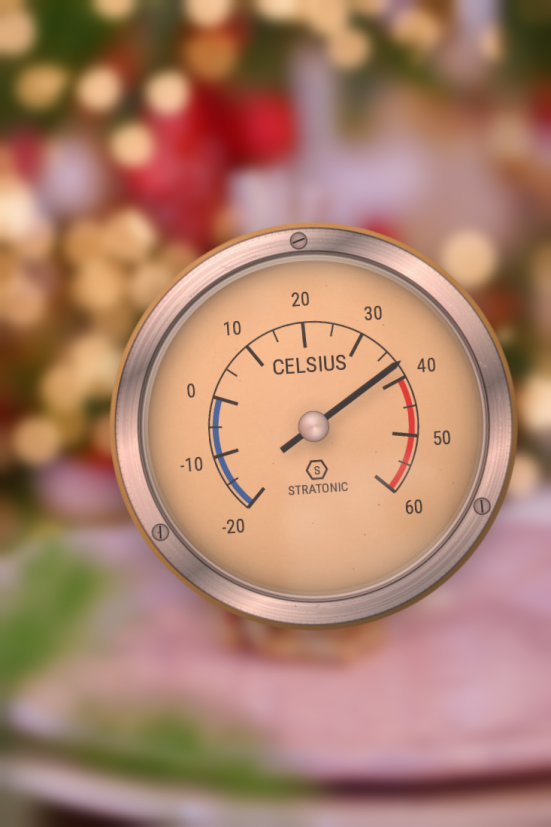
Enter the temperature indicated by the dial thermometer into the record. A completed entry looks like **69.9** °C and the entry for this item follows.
**37.5** °C
